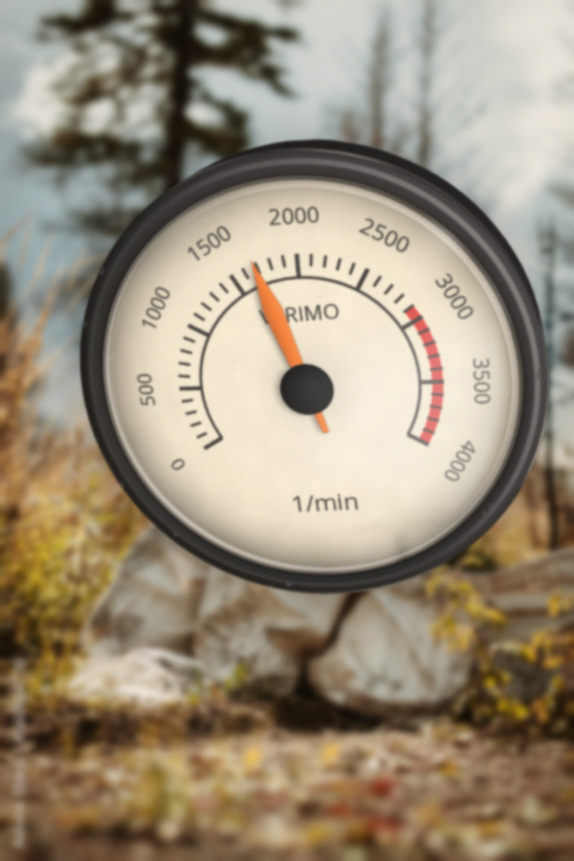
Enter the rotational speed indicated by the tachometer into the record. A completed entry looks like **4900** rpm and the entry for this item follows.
**1700** rpm
